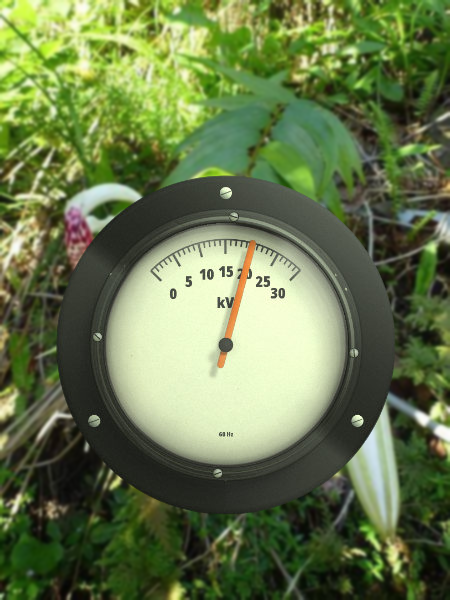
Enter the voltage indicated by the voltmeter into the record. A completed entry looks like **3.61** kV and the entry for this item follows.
**20** kV
